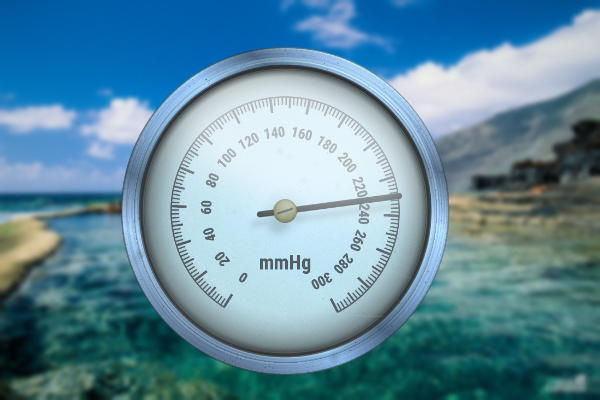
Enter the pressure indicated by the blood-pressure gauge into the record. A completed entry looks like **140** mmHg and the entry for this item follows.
**230** mmHg
